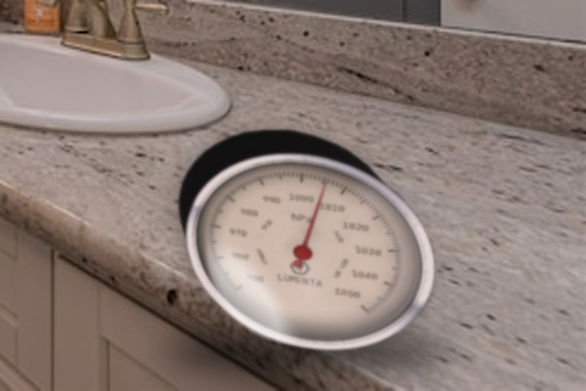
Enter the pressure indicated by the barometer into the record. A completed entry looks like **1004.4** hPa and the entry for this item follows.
**1005** hPa
